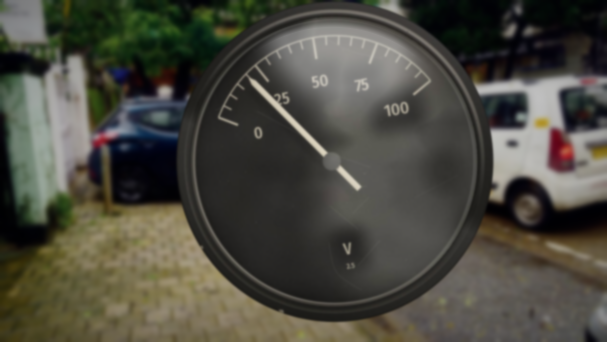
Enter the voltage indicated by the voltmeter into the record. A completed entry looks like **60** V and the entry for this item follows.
**20** V
